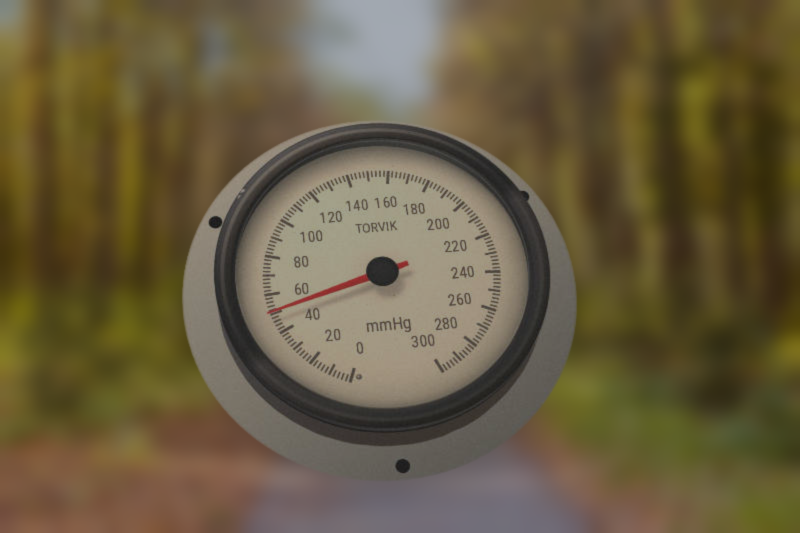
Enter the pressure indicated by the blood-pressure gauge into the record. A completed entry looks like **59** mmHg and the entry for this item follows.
**50** mmHg
